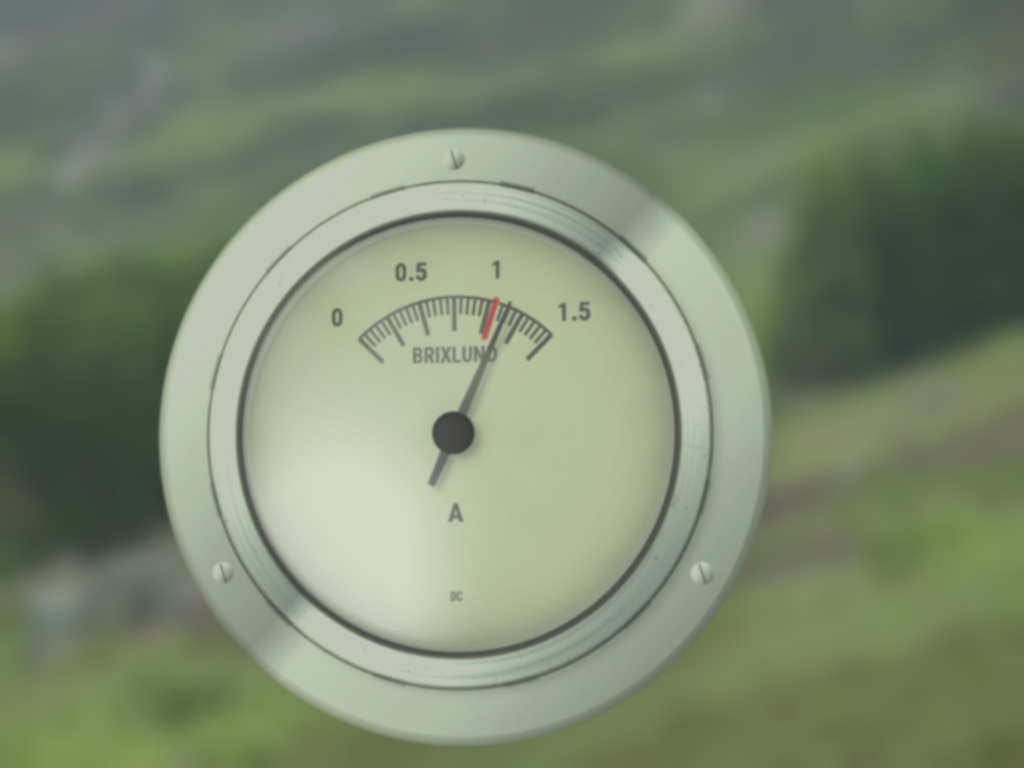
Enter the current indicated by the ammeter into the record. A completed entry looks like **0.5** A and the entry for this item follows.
**1.15** A
